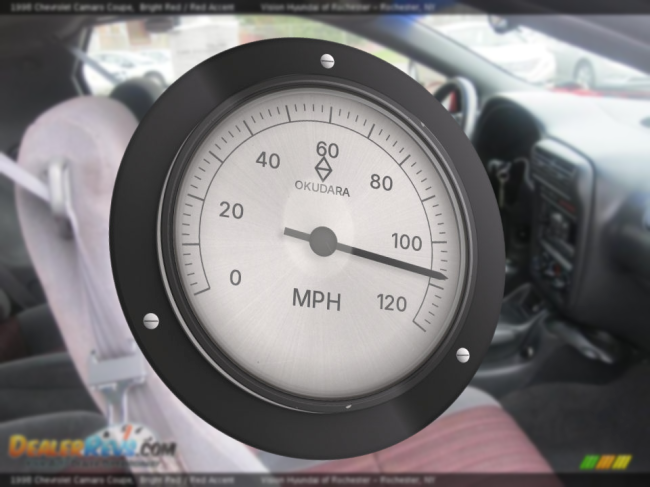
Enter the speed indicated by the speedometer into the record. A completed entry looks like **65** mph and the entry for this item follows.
**108** mph
